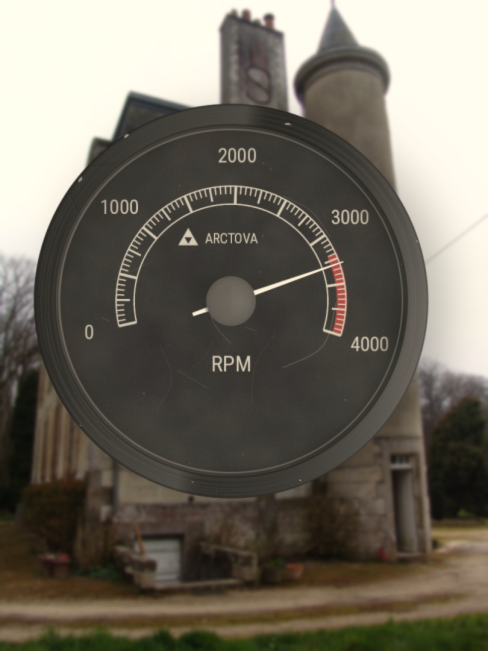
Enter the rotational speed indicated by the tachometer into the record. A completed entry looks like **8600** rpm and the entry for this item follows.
**3300** rpm
